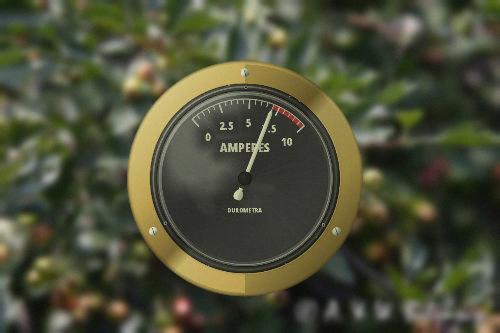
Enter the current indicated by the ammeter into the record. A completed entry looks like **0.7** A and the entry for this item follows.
**7** A
